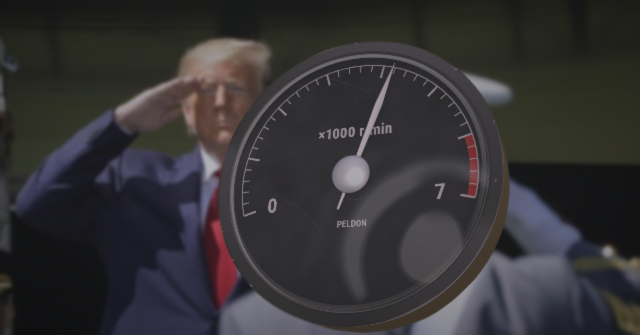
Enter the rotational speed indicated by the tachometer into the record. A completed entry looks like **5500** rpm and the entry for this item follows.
**4200** rpm
